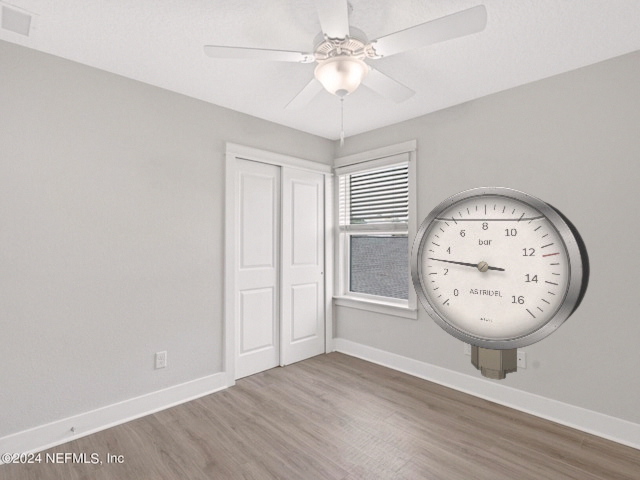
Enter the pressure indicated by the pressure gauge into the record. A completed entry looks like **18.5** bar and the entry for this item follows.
**3** bar
